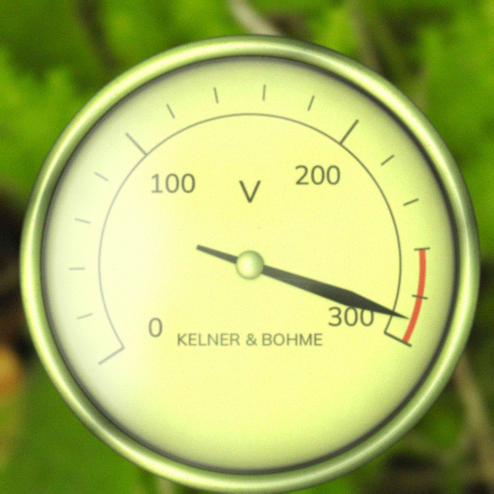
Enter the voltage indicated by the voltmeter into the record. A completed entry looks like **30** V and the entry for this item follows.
**290** V
